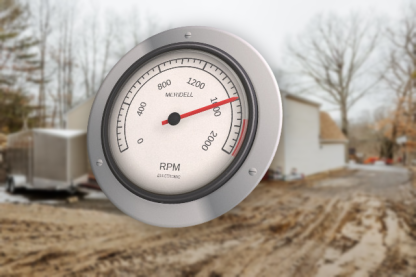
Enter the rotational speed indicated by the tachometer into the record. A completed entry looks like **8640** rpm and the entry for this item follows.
**1600** rpm
